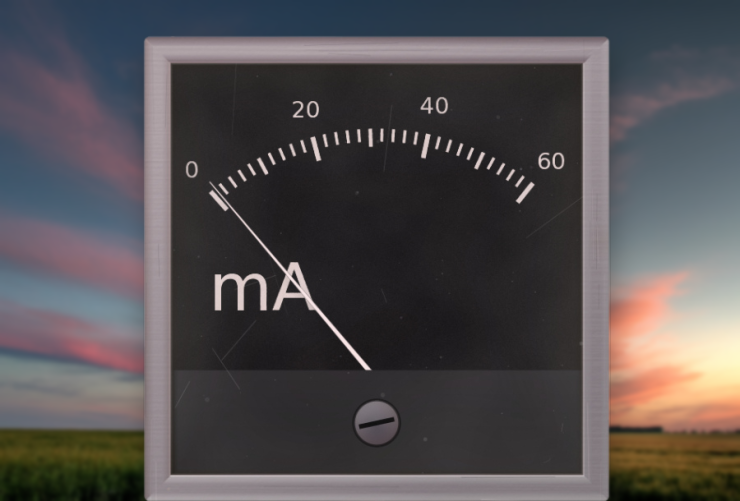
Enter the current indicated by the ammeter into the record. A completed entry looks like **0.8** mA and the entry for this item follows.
**1** mA
